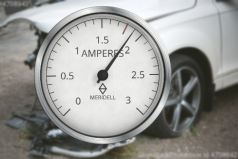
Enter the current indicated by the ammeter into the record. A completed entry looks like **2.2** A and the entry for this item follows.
**1.9** A
